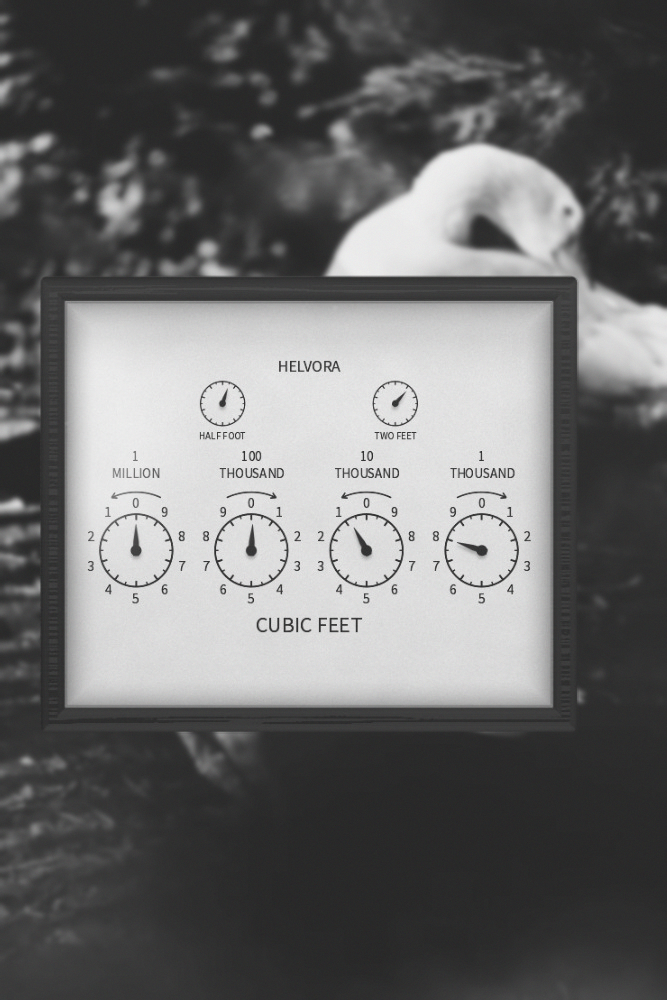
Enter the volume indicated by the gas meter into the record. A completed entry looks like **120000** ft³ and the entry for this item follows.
**800** ft³
